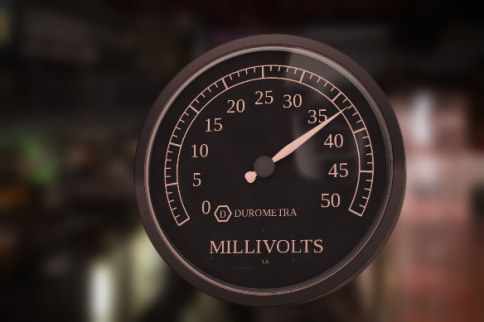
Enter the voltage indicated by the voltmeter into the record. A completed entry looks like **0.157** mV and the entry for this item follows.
**37** mV
